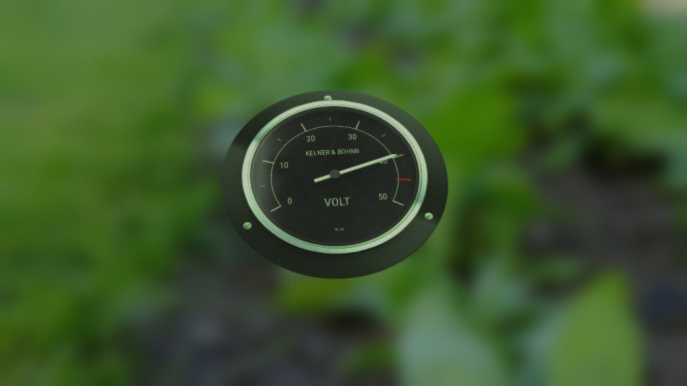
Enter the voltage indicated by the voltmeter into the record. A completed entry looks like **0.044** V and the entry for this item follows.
**40** V
